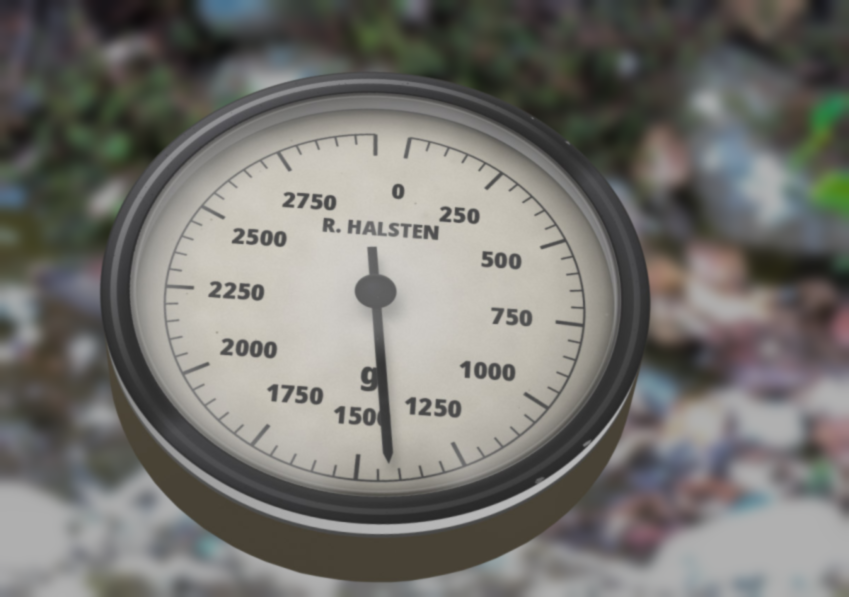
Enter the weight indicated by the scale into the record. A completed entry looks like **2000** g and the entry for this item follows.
**1425** g
